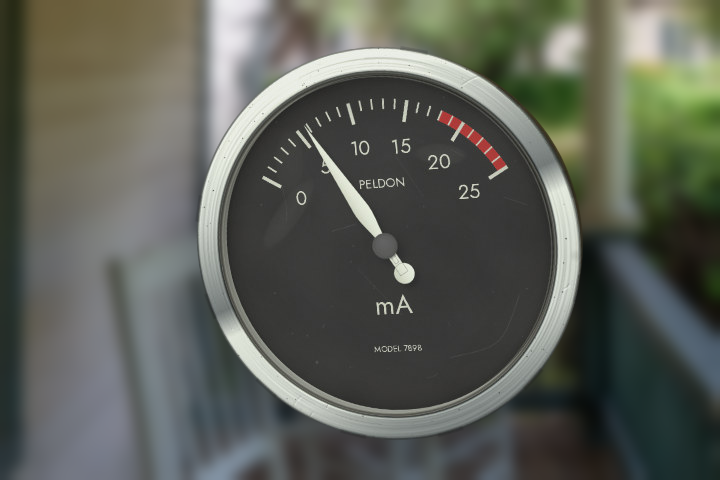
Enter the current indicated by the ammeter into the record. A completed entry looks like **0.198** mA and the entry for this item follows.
**6** mA
